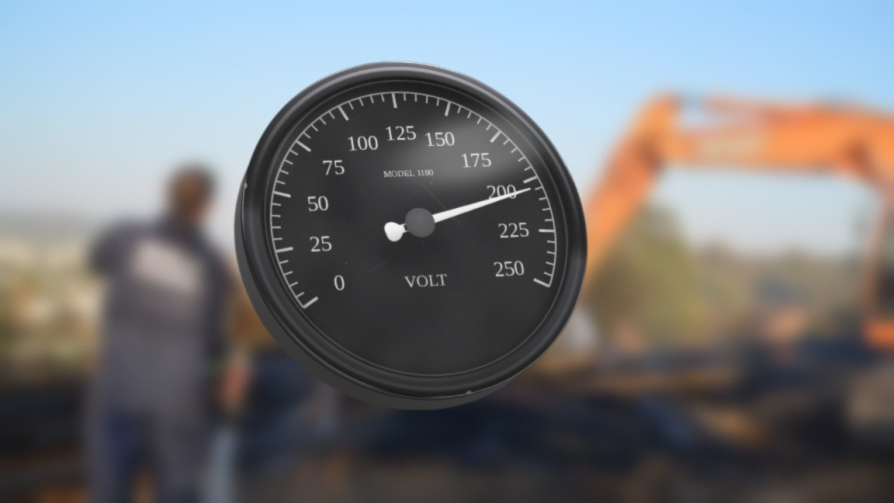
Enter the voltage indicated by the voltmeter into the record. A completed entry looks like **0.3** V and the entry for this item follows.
**205** V
